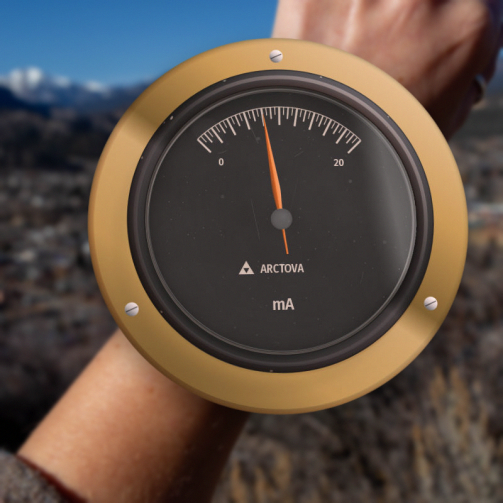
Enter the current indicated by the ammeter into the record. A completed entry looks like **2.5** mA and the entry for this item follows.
**8** mA
